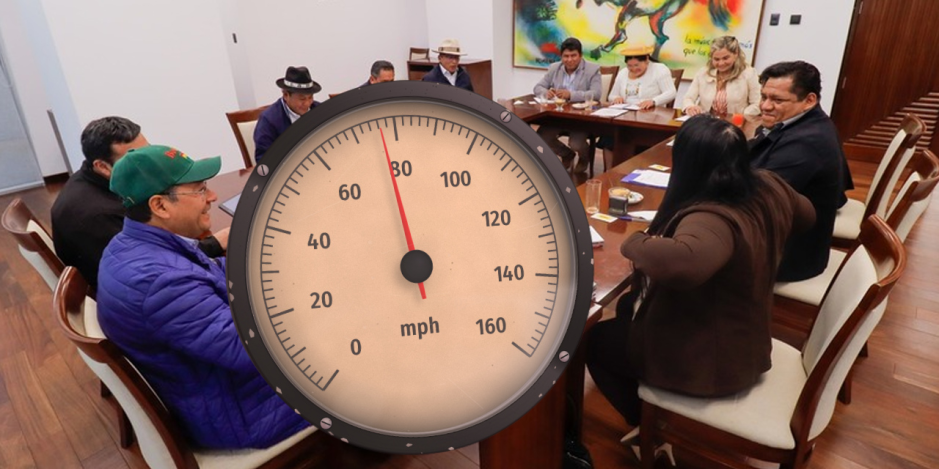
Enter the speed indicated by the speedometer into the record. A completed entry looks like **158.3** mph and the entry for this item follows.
**76** mph
